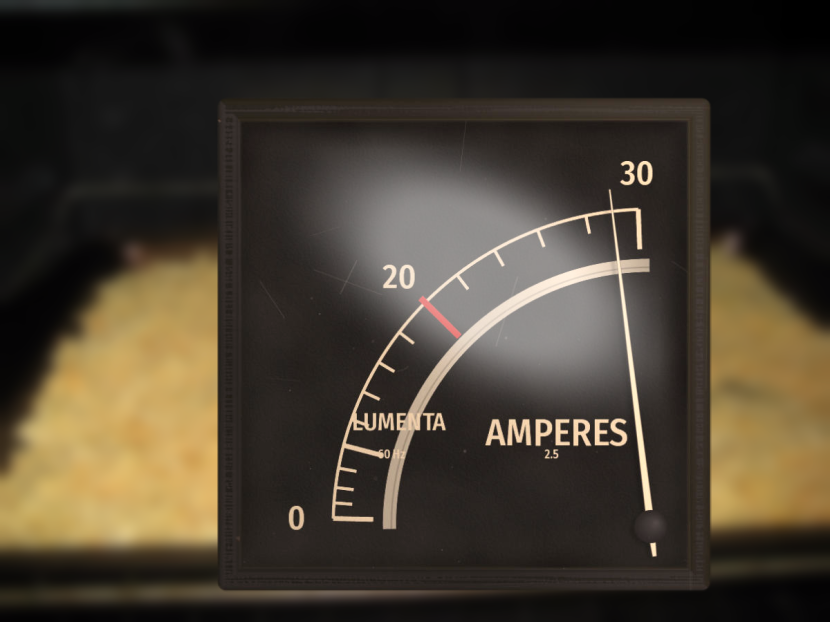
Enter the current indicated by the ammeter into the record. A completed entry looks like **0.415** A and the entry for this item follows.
**29** A
